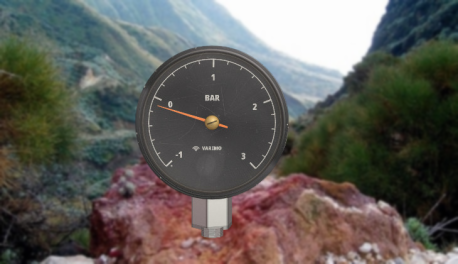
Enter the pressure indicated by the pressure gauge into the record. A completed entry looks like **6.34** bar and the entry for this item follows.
**-0.1** bar
